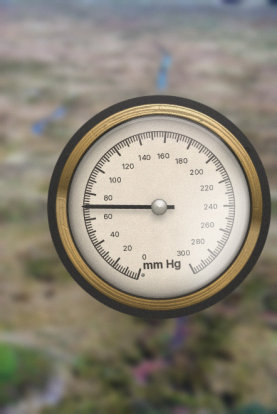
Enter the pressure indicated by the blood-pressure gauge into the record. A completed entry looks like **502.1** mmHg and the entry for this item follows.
**70** mmHg
